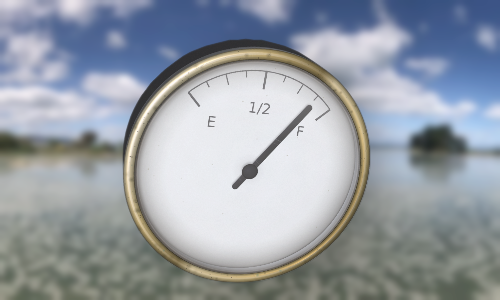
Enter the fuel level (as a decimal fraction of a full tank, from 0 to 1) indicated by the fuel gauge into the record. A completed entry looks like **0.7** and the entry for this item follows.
**0.875**
